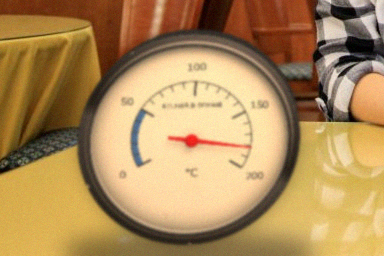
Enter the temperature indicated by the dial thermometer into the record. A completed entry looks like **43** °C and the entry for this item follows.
**180** °C
